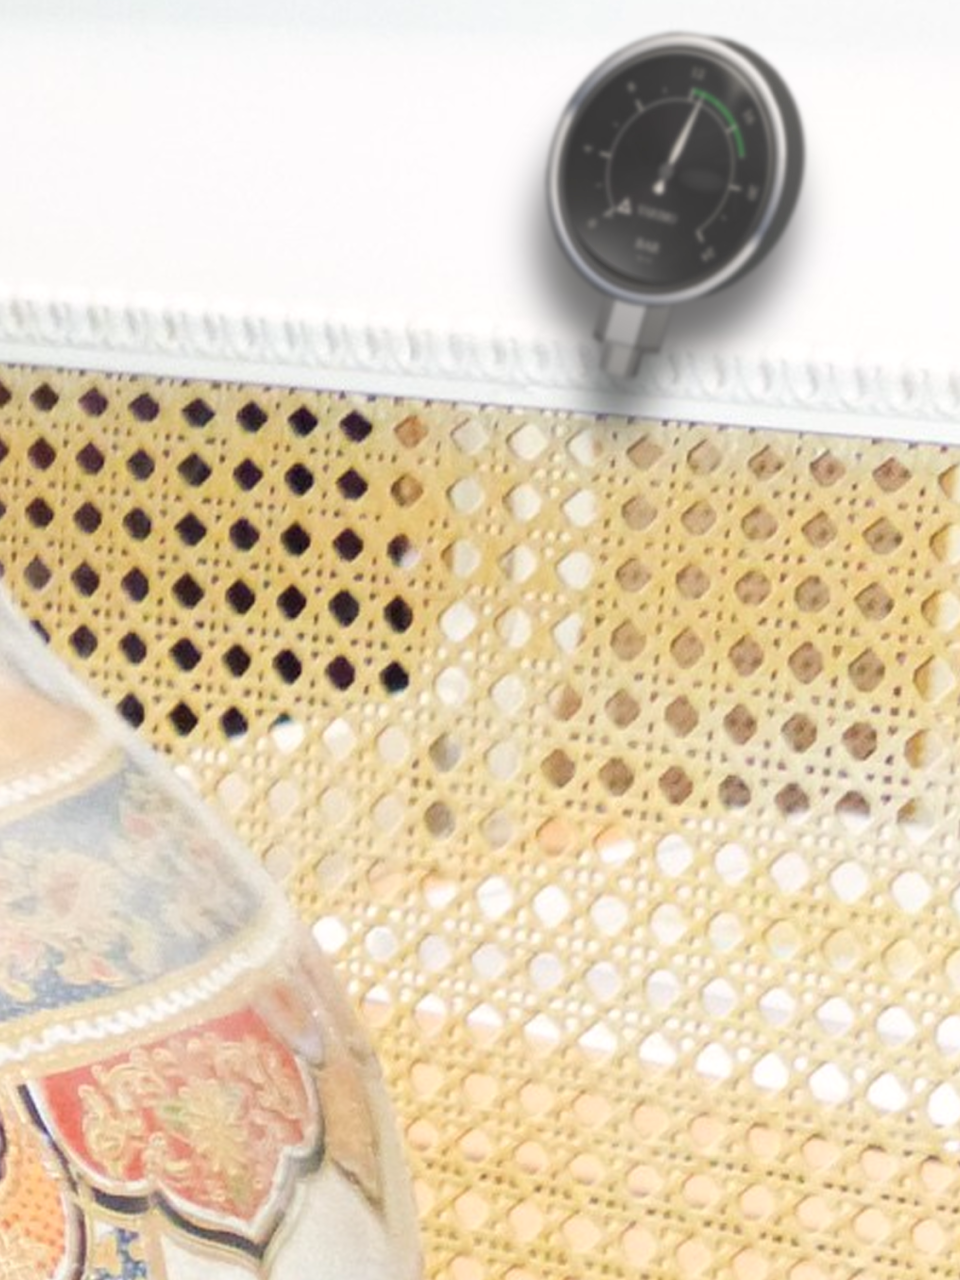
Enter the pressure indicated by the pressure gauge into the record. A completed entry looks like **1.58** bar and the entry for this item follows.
**13** bar
